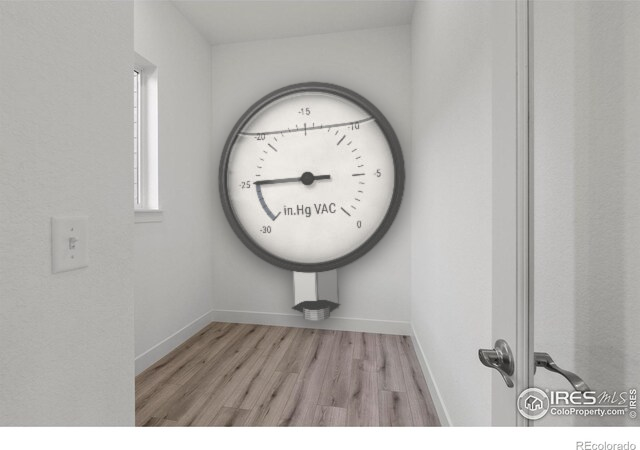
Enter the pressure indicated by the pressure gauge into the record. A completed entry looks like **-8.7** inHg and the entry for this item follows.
**-25** inHg
